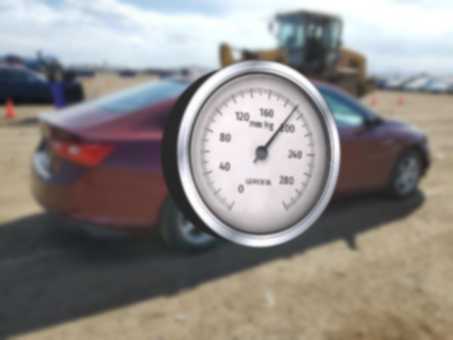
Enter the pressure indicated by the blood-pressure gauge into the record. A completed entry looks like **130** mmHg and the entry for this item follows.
**190** mmHg
